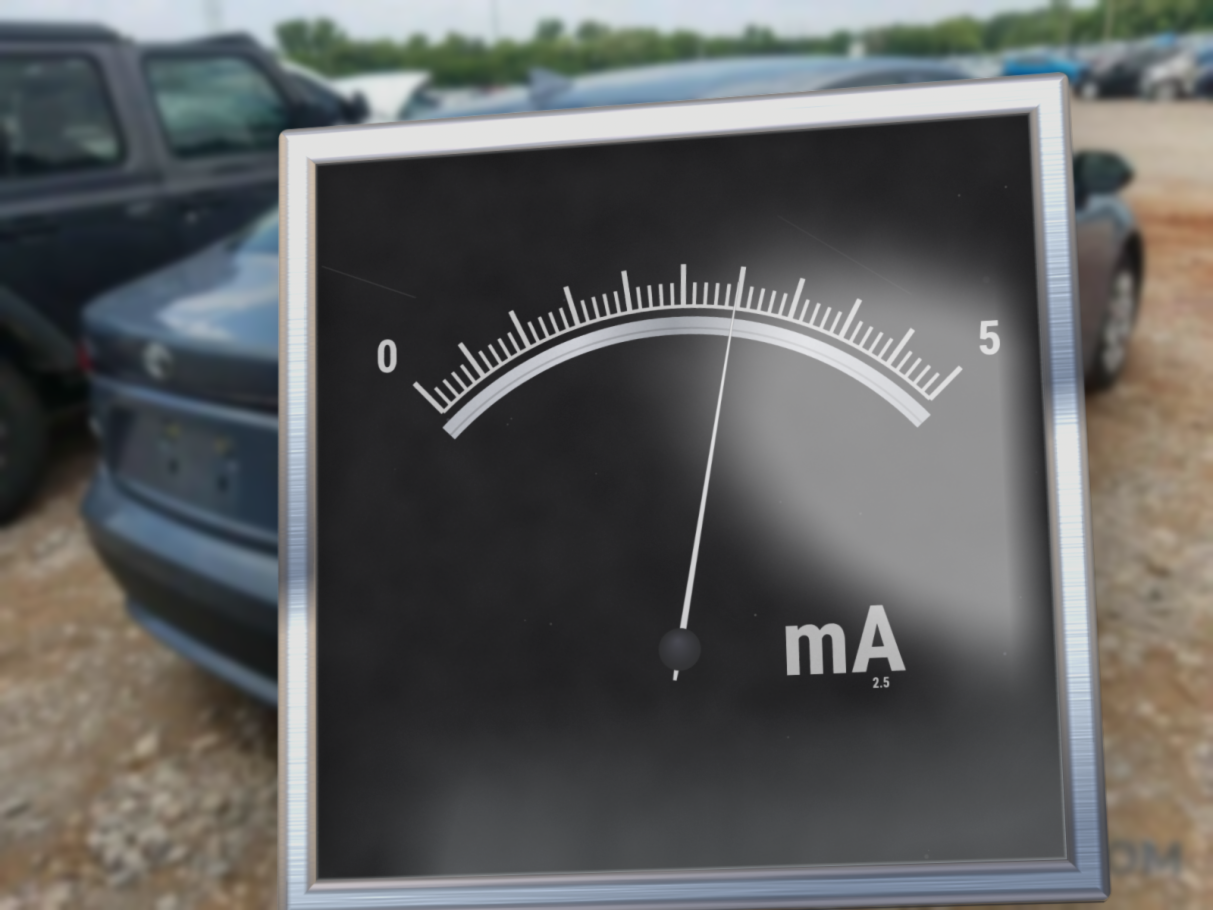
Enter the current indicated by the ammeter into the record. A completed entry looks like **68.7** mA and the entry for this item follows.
**3** mA
